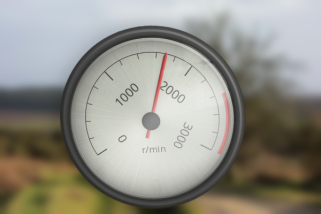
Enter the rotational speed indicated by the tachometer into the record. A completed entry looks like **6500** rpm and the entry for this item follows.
**1700** rpm
